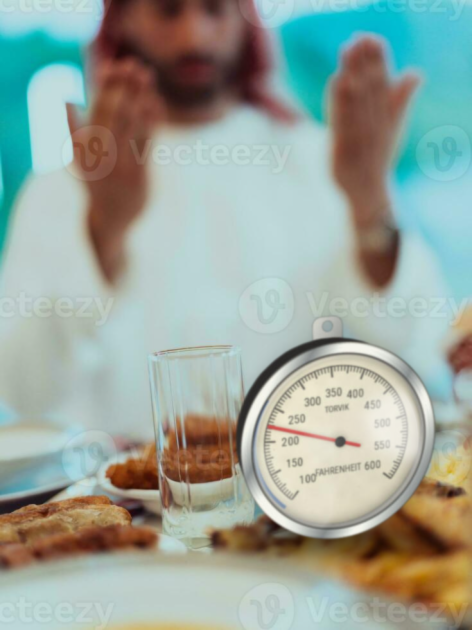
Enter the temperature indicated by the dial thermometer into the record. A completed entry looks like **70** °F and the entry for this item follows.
**225** °F
